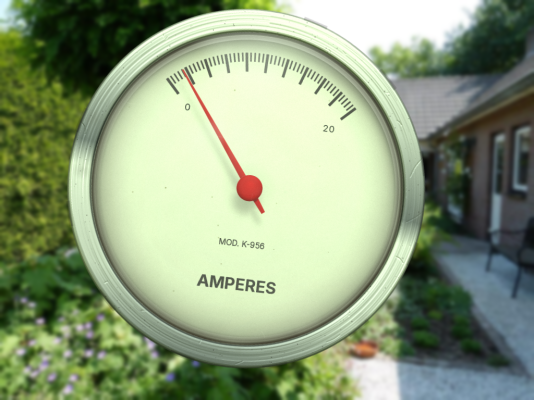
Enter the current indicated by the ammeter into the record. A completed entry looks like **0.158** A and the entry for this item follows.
**1.6** A
